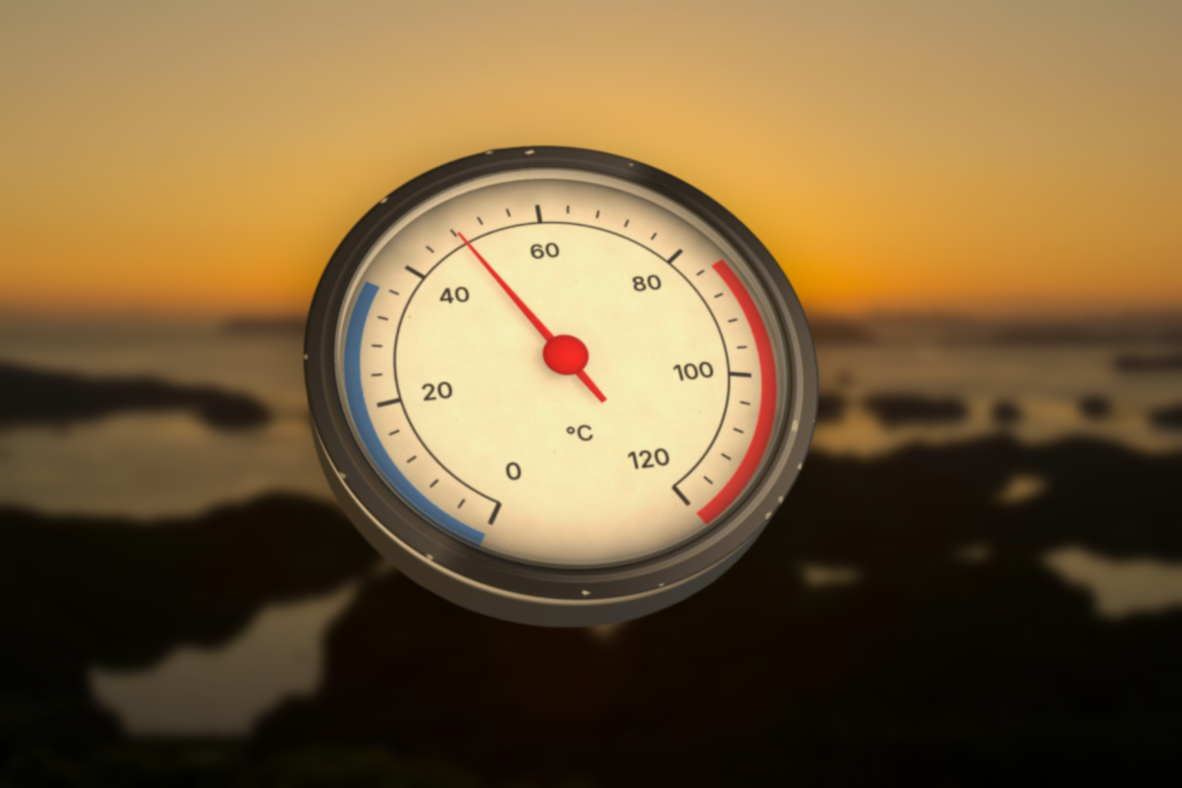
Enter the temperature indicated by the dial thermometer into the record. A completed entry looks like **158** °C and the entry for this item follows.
**48** °C
